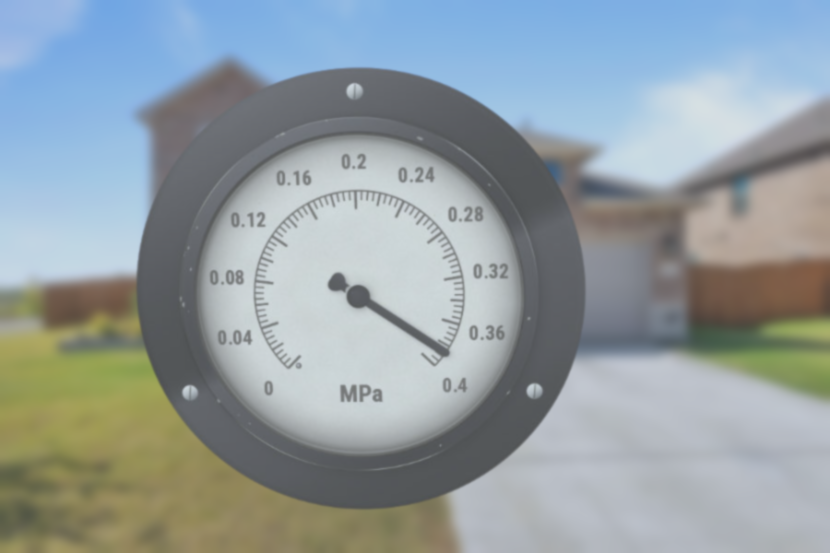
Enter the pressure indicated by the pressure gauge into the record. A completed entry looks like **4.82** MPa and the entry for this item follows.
**0.385** MPa
